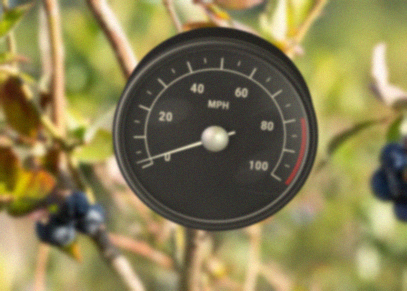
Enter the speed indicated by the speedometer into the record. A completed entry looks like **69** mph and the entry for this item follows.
**2.5** mph
